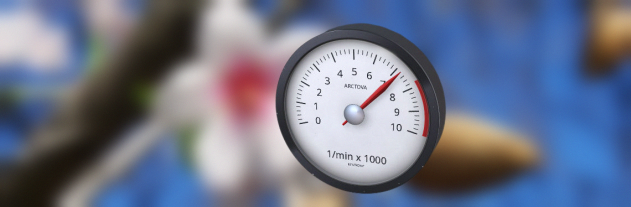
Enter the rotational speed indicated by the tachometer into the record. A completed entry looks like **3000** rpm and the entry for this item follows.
**7200** rpm
